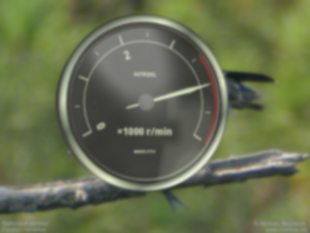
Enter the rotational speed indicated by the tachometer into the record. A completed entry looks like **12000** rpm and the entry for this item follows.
**4000** rpm
